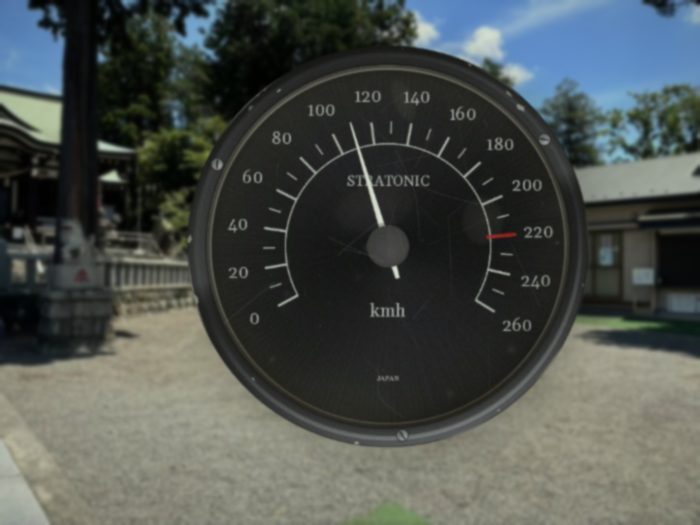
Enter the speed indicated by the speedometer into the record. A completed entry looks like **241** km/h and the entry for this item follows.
**110** km/h
